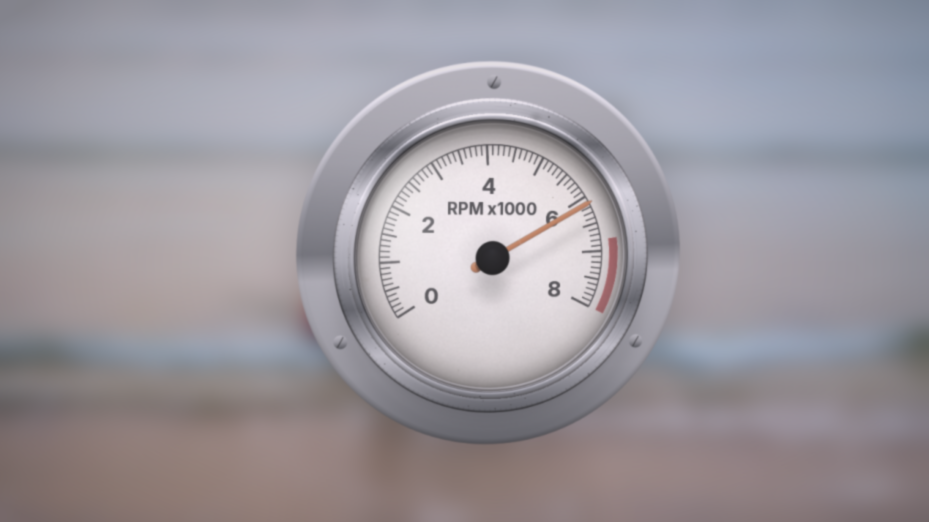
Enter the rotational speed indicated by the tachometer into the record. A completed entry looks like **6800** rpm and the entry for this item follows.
**6100** rpm
